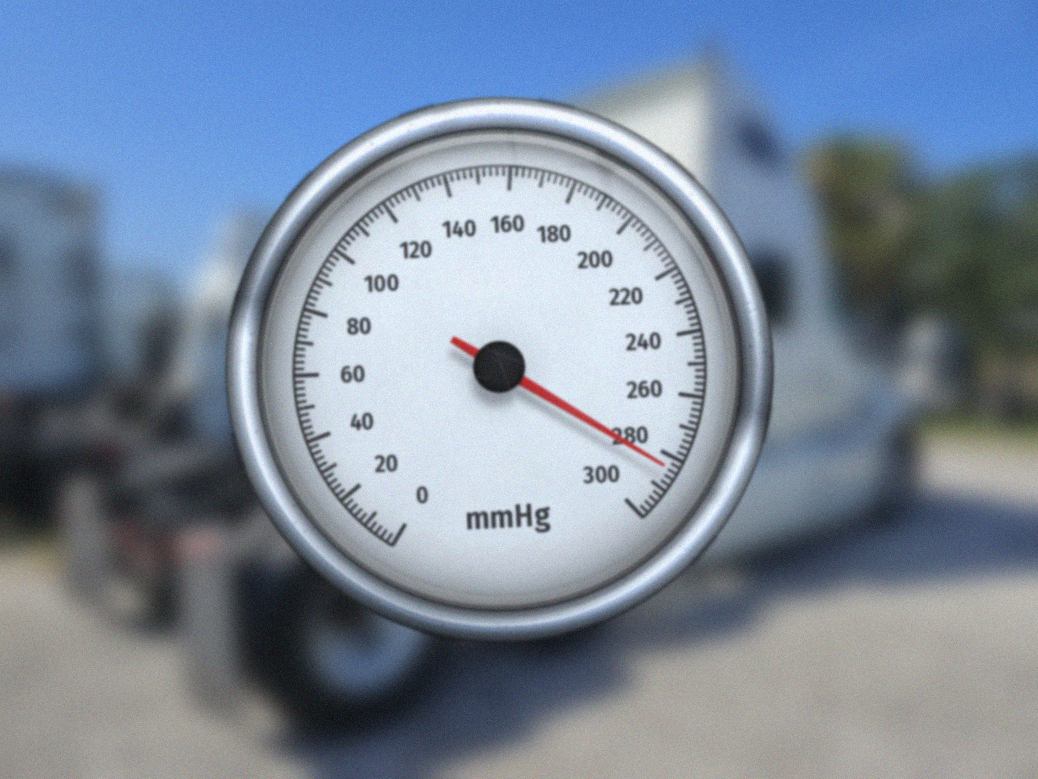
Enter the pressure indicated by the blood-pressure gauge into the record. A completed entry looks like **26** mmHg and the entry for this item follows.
**284** mmHg
